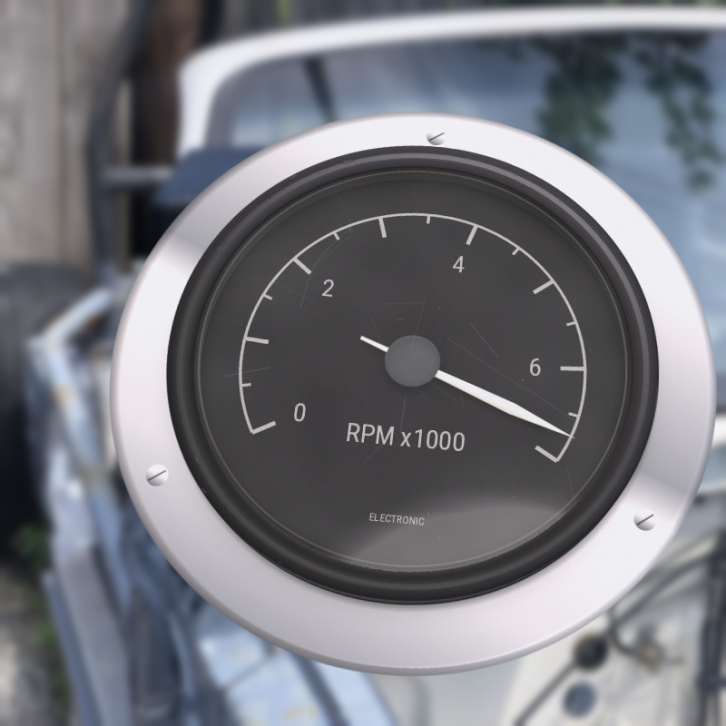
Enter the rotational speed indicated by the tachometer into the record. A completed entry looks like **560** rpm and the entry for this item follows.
**6750** rpm
